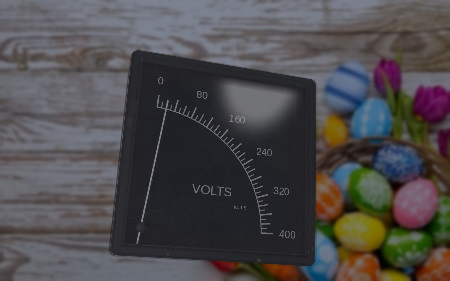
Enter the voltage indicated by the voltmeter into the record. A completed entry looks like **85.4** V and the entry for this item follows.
**20** V
